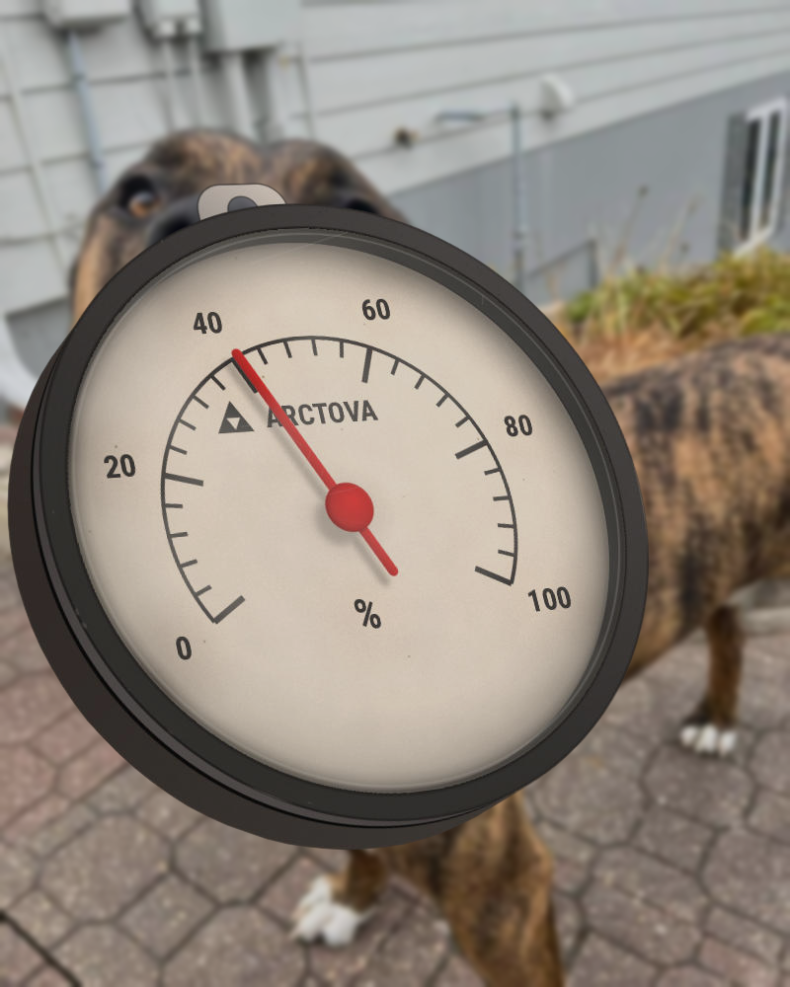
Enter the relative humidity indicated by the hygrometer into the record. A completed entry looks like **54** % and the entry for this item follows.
**40** %
